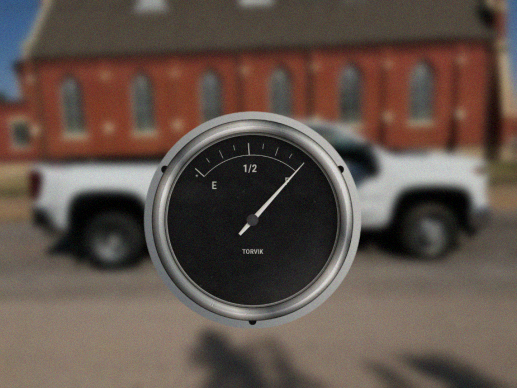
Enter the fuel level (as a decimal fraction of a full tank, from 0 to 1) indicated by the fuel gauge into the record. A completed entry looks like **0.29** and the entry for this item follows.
**1**
